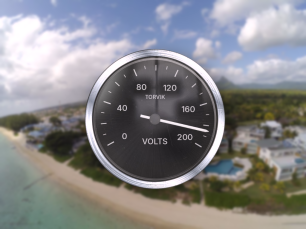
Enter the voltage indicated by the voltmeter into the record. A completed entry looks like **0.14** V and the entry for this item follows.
**185** V
